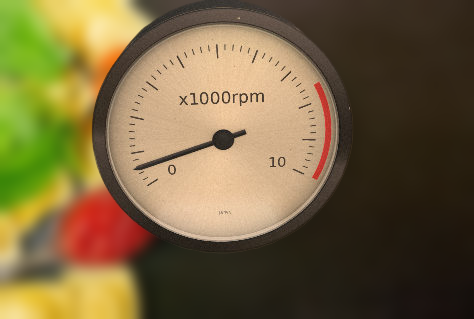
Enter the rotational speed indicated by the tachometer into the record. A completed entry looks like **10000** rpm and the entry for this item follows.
**600** rpm
